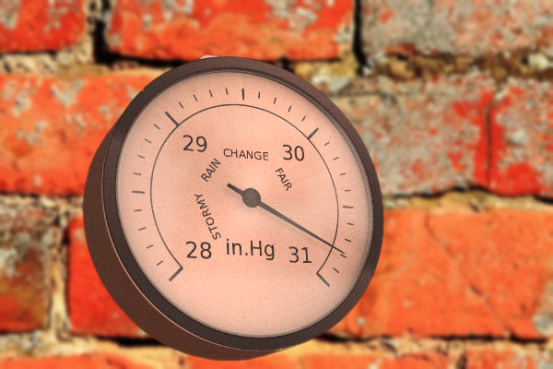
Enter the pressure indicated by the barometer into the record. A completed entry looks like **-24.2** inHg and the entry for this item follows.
**30.8** inHg
